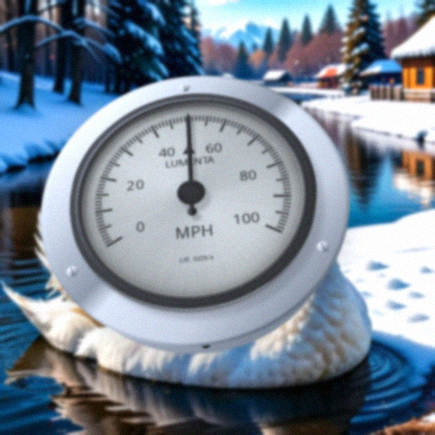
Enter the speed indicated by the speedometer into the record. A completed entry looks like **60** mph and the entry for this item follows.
**50** mph
